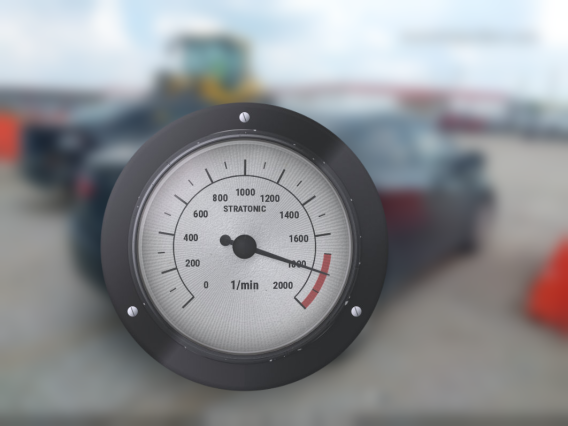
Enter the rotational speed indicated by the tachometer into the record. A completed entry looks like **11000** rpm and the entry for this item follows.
**1800** rpm
